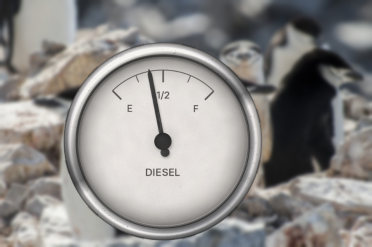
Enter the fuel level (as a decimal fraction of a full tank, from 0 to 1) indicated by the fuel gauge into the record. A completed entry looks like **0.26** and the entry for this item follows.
**0.375**
